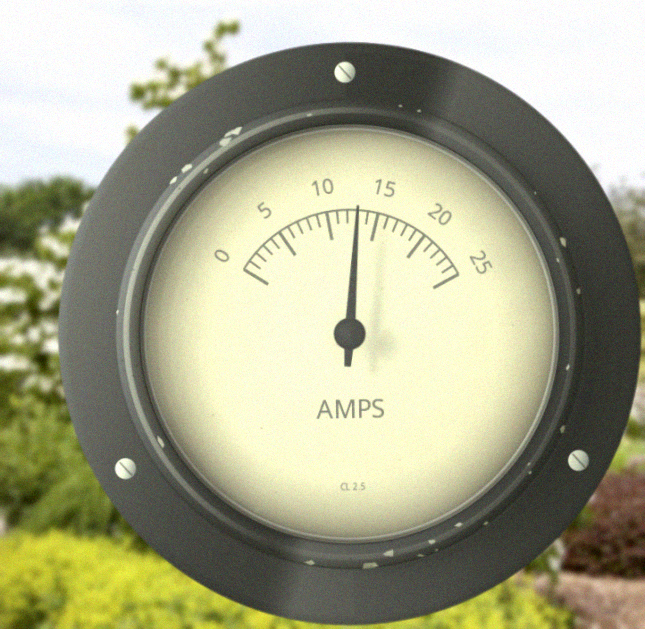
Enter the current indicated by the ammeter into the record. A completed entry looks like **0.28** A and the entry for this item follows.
**13** A
